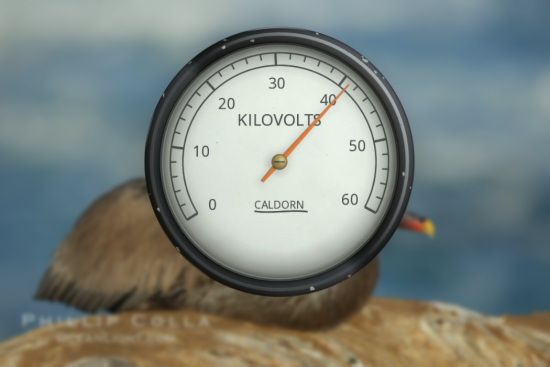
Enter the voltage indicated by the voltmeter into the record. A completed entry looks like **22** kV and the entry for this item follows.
**41** kV
